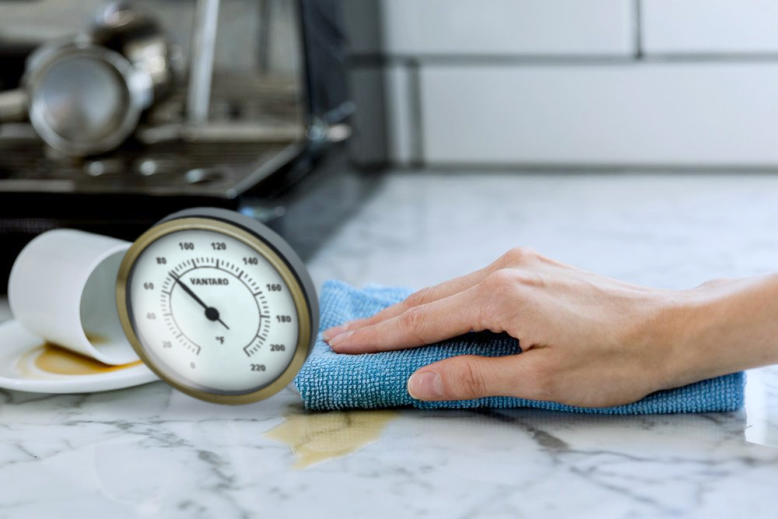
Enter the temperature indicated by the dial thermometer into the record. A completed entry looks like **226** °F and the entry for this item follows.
**80** °F
